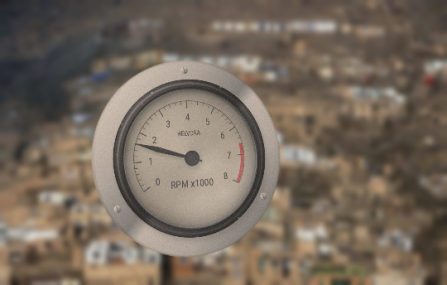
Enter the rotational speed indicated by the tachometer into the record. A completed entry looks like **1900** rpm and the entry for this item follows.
**1600** rpm
